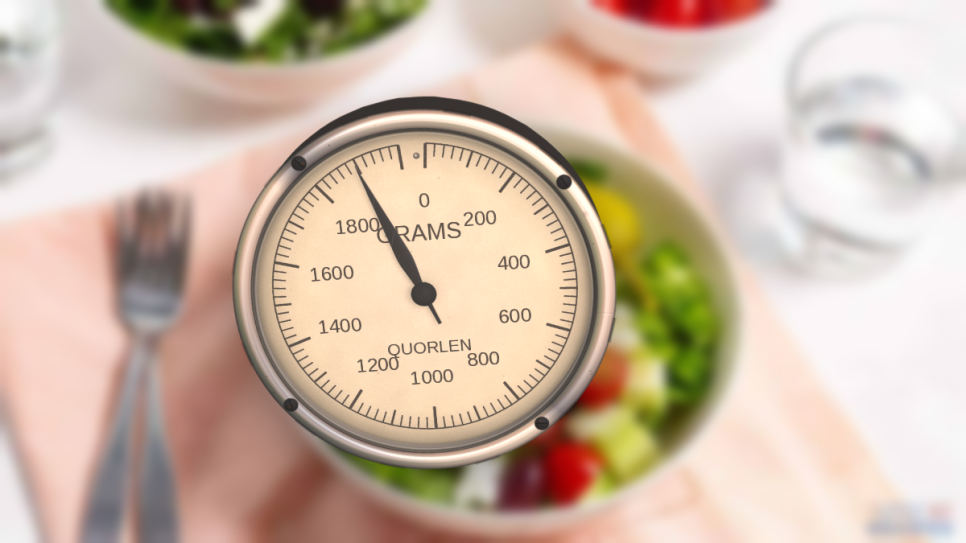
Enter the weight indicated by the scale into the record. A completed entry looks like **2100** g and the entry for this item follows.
**1900** g
